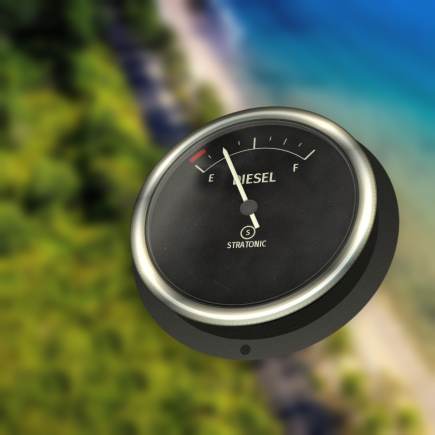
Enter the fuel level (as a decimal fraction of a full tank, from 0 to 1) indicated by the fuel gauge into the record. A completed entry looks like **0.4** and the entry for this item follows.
**0.25**
